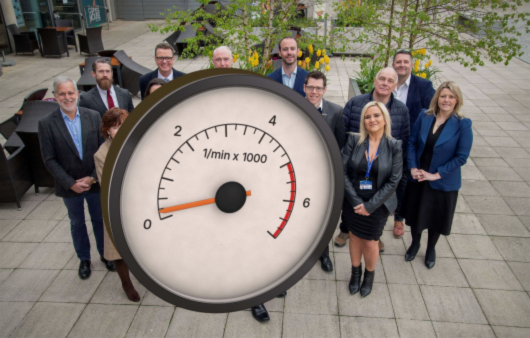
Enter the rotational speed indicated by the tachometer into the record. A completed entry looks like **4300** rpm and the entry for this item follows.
**250** rpm
